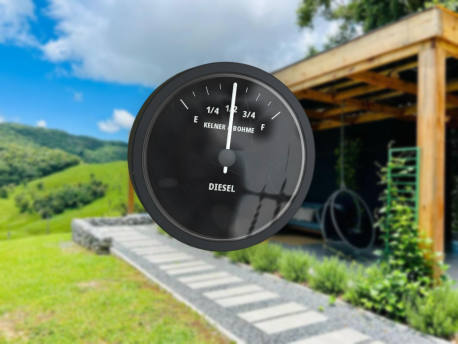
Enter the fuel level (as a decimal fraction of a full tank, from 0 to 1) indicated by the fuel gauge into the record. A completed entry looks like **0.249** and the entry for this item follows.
**0.5**
